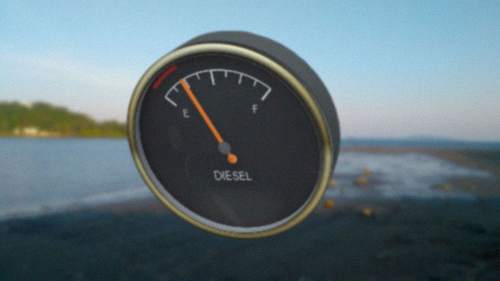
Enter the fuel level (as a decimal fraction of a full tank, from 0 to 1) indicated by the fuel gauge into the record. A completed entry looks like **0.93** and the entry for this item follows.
**0.25**
